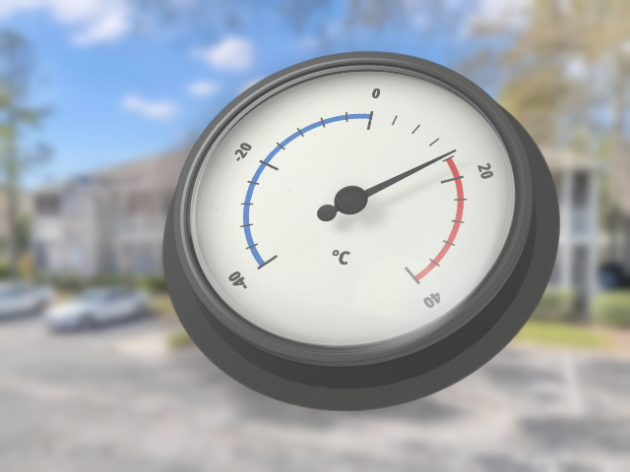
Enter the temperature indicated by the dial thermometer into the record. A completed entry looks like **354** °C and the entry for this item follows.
**16** °C
